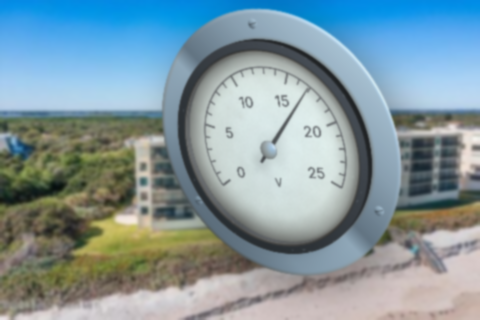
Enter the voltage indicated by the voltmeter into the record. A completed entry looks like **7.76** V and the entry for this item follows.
**17** V
